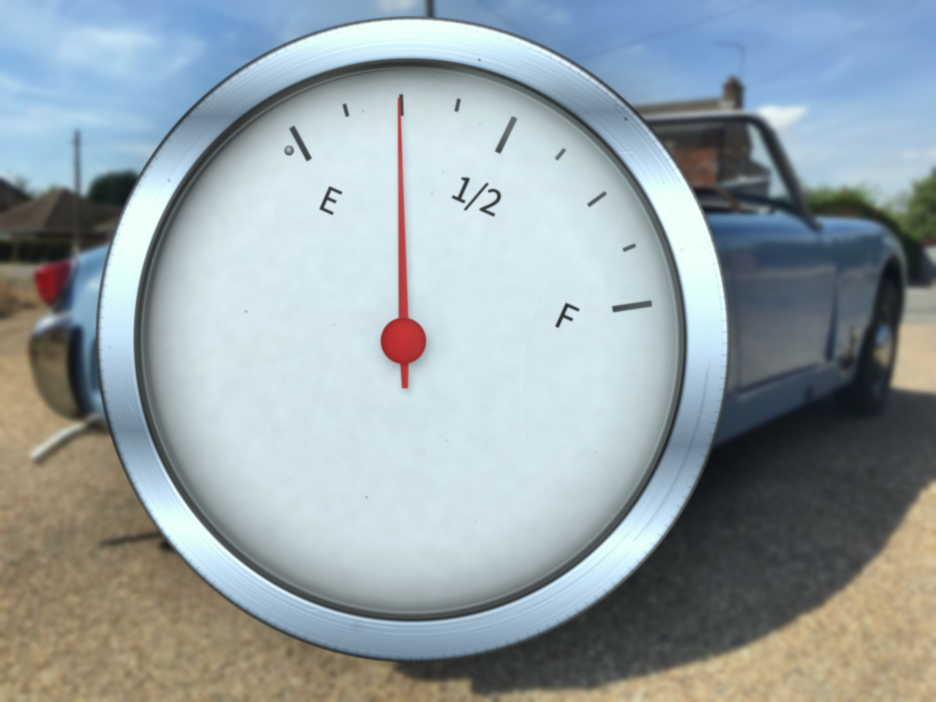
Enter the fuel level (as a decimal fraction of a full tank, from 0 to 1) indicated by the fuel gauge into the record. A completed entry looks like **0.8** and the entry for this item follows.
**0.25**
